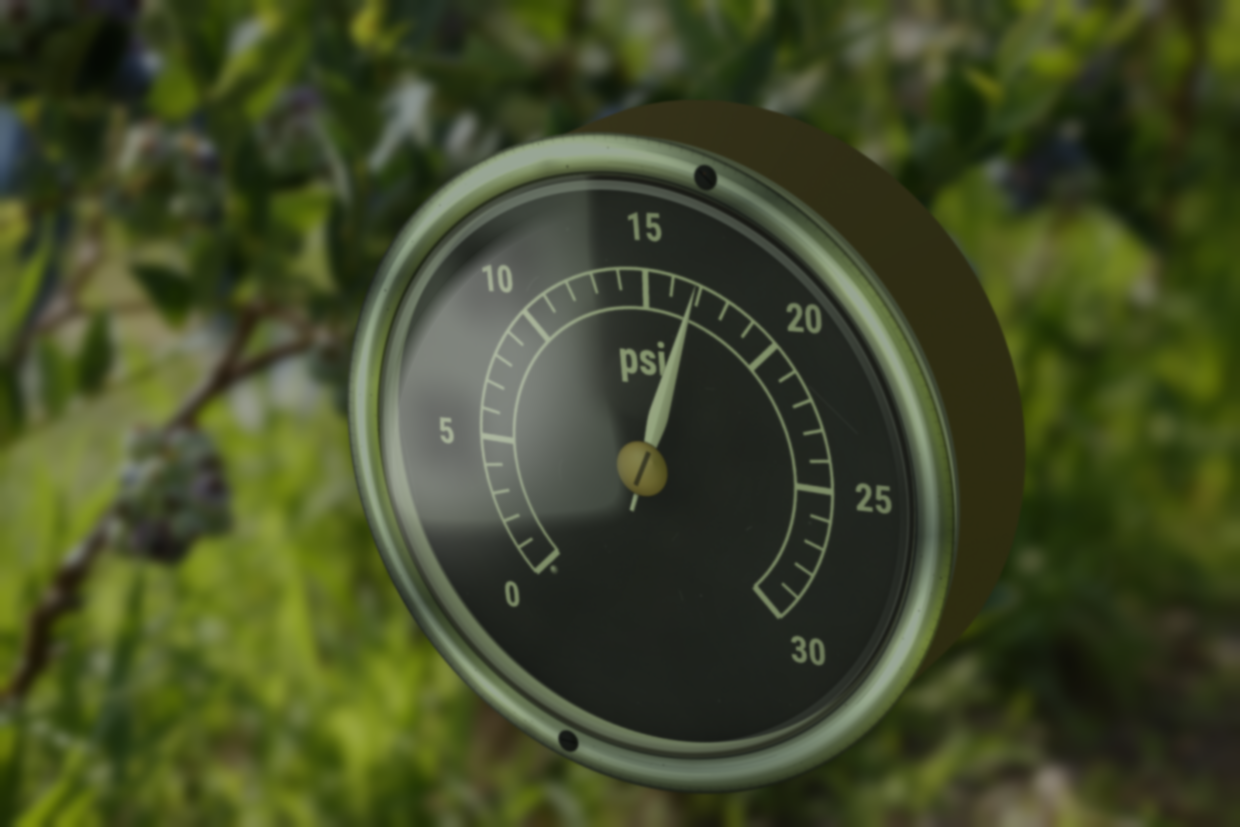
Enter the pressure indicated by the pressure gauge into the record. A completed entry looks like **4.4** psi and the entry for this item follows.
**17** psi
